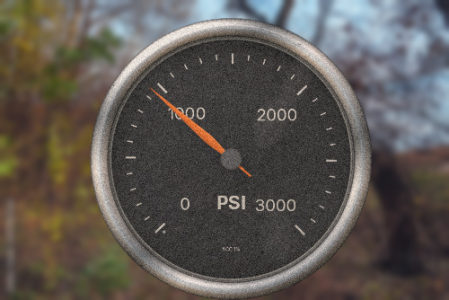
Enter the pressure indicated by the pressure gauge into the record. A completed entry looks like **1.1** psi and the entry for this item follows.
**950** psi
